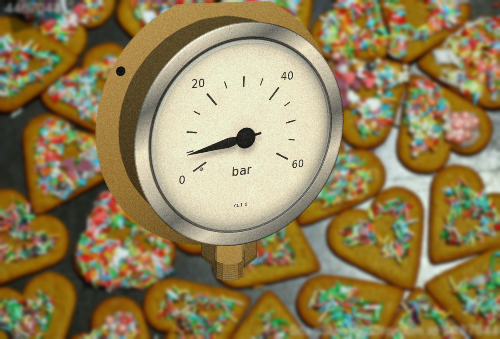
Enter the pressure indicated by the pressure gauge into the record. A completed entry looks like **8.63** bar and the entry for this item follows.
**5** bar
